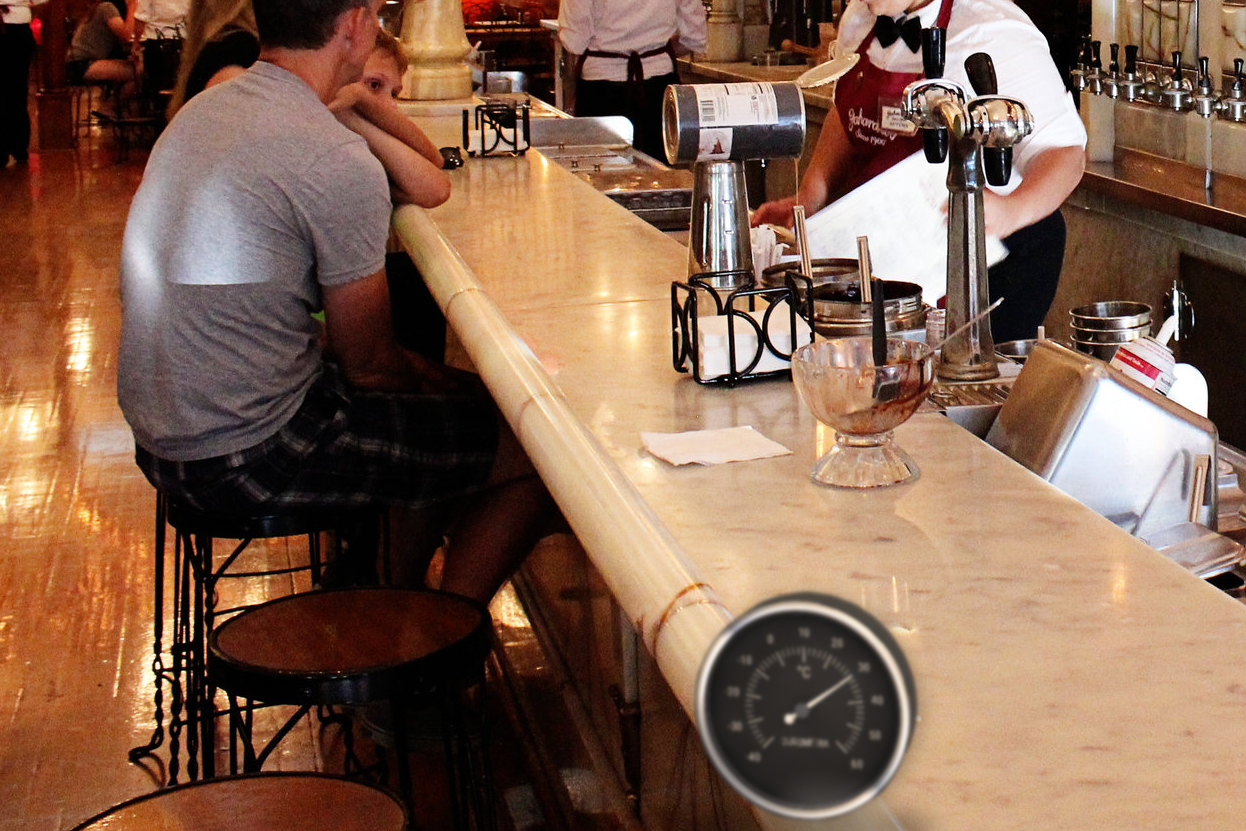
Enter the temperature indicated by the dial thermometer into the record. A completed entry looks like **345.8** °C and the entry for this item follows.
**30** °C
